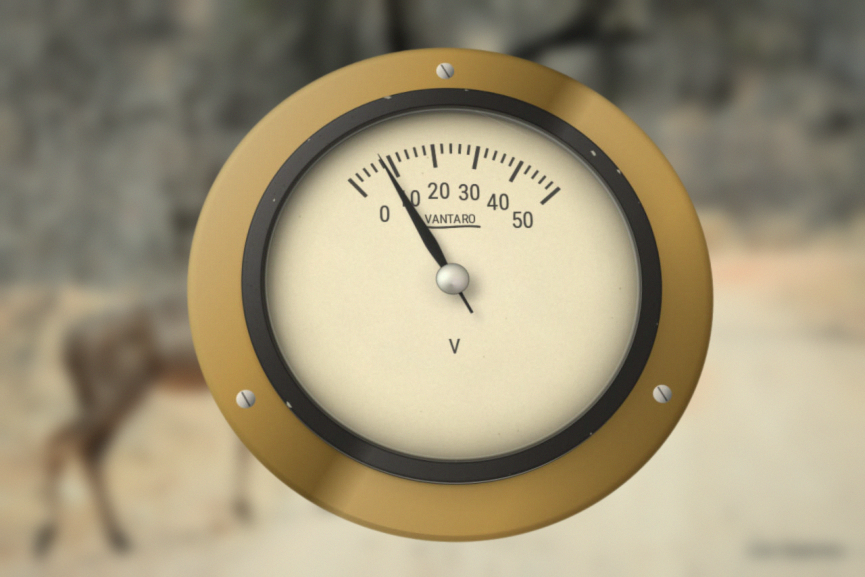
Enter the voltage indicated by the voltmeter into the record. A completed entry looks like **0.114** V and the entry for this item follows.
**8** V
